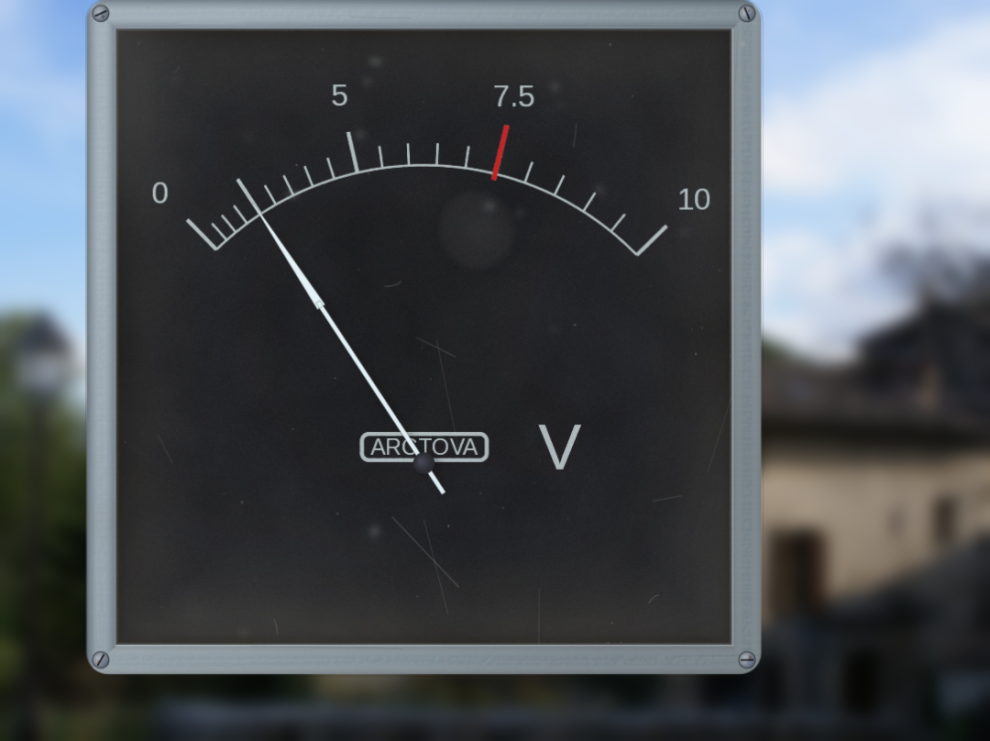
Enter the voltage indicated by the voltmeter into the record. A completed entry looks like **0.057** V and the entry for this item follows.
**2.5** V
